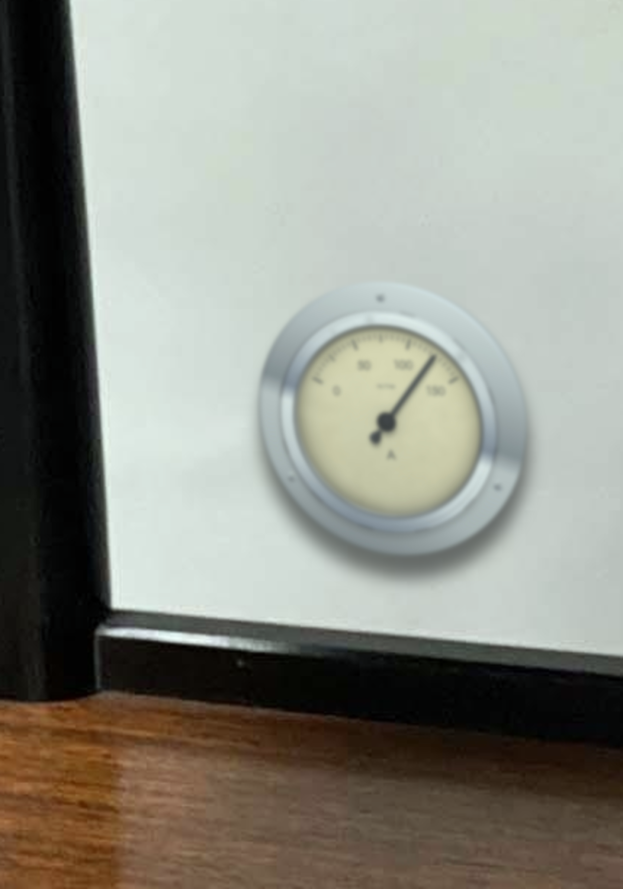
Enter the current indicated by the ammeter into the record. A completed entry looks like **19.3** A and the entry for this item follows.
**125** A
